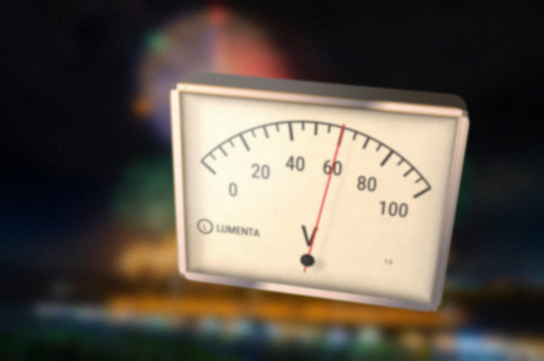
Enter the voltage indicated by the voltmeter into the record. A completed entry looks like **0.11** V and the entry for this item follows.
**60** V
